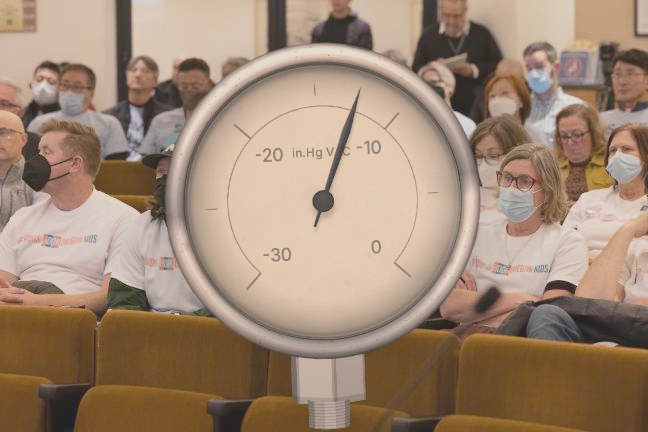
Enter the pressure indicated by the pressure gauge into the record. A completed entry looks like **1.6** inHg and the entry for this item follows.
**-12.5** inHg
